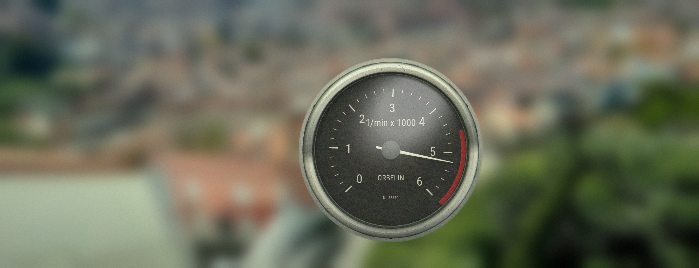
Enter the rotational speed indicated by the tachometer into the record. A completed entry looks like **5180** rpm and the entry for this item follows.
**5200** rpm
